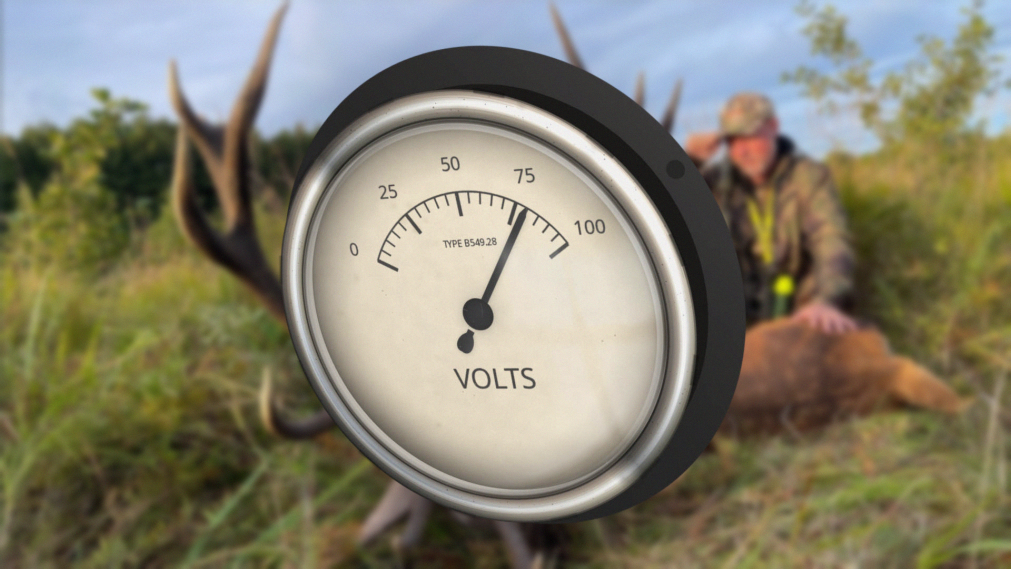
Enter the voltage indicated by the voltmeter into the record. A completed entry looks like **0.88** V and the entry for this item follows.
**80** V
